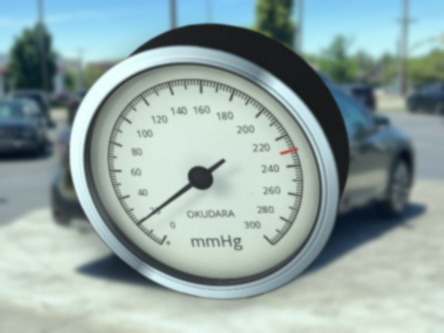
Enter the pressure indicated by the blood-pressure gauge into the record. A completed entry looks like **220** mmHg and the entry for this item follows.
**20** mmHg
